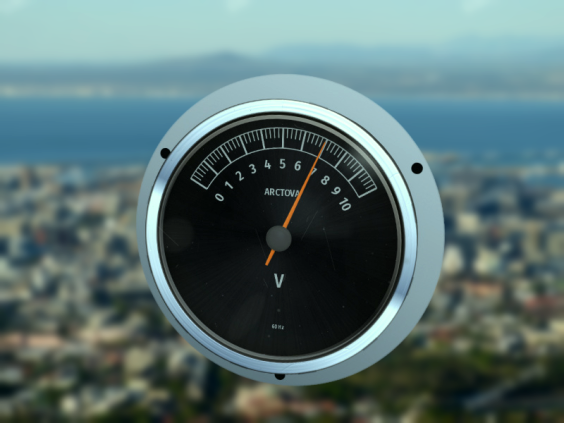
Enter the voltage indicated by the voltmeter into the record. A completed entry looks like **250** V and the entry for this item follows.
**7** V
